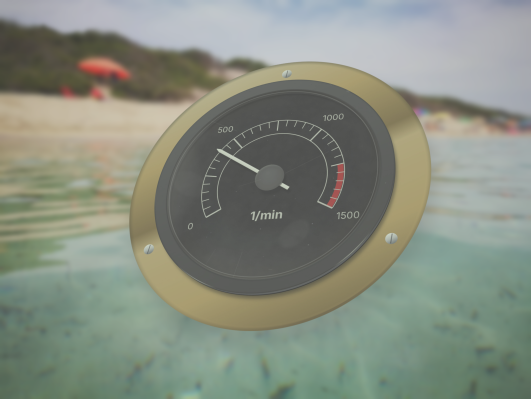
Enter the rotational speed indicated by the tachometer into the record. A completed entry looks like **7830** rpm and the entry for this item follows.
**400** rpm
